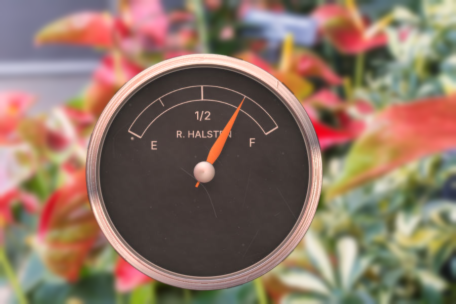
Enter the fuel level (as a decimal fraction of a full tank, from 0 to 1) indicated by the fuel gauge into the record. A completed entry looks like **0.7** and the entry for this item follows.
**0.75**
